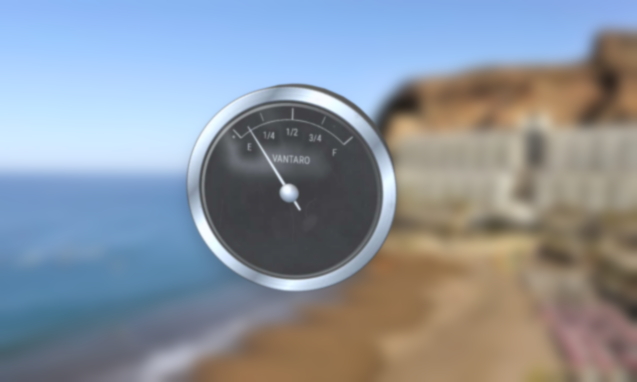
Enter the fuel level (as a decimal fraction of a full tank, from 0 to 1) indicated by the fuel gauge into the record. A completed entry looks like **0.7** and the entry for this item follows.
**0.125**
